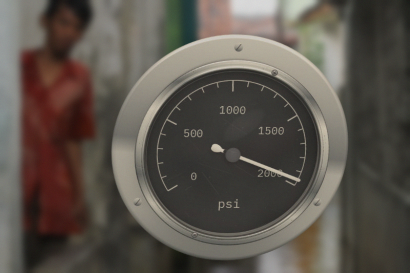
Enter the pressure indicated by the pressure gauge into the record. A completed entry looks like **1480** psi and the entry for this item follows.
**1950** psi
